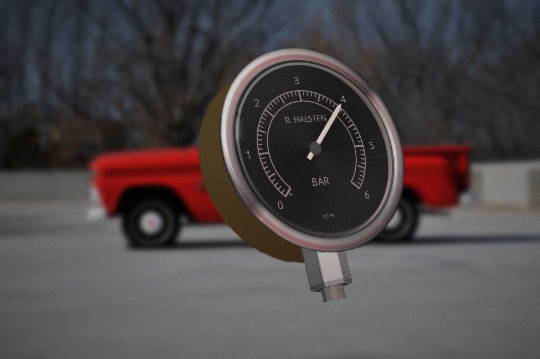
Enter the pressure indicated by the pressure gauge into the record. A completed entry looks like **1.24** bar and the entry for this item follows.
**4** bar
